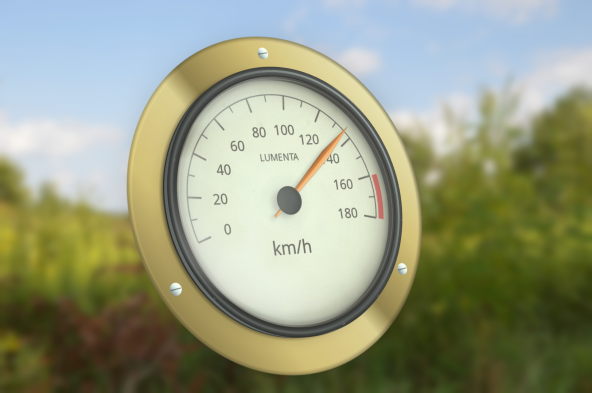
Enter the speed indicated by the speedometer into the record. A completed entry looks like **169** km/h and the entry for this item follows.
**135** km/h
